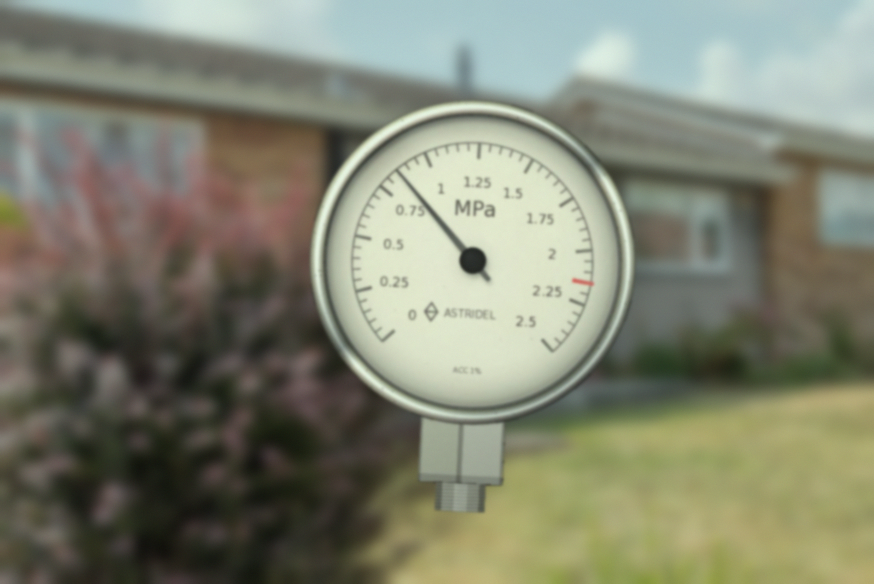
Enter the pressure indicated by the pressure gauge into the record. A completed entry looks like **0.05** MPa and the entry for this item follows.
**0.85** MPa
